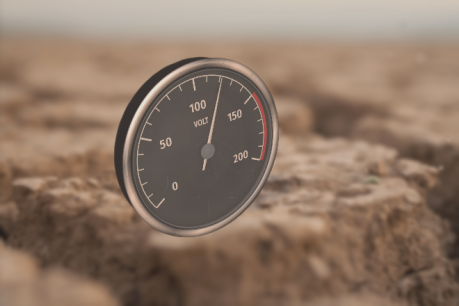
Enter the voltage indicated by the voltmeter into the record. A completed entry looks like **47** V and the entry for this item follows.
**120** V
